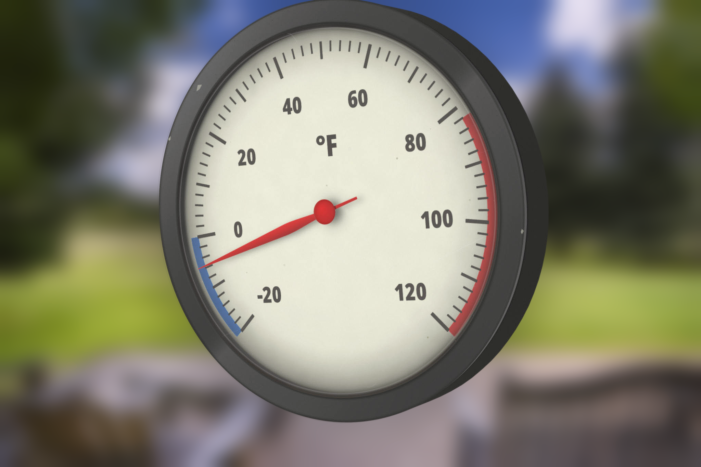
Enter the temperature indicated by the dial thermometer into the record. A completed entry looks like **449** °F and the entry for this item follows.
**-6** °F
